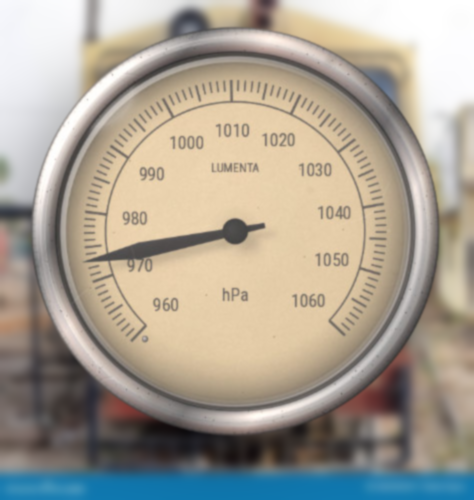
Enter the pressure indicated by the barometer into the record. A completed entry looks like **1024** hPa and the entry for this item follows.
**973** hPa
